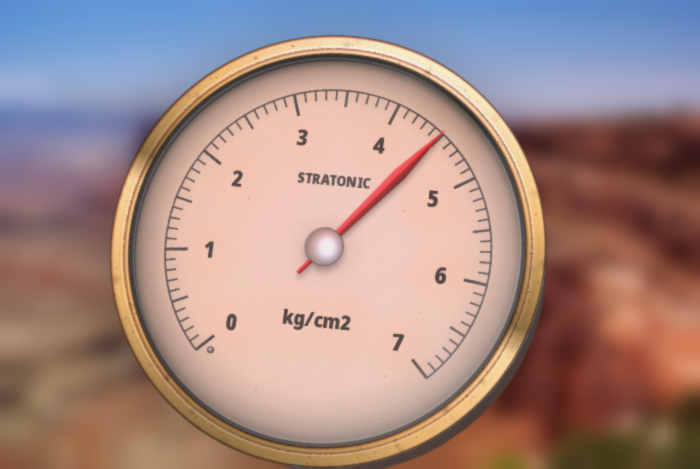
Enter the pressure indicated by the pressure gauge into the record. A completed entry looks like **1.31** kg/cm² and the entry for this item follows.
**4.5** kg/cm²
